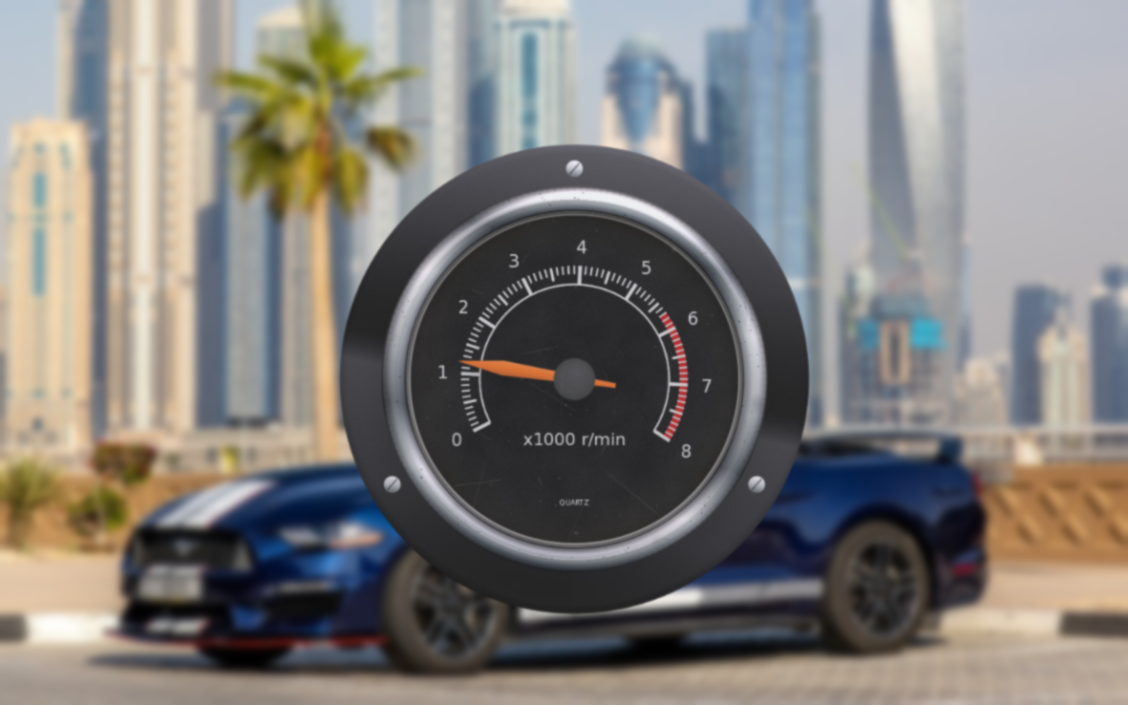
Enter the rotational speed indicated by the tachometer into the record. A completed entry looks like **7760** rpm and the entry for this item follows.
**1200** rpm
